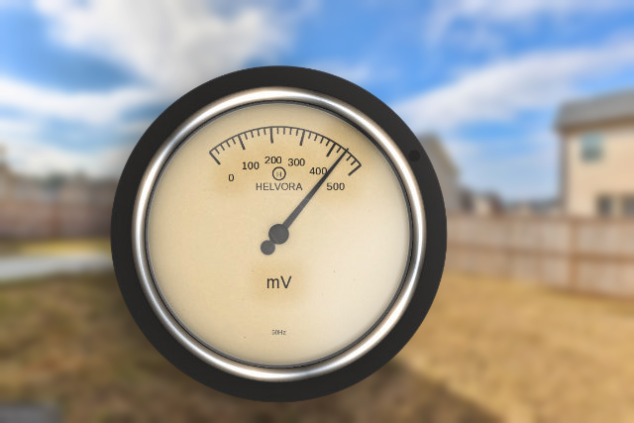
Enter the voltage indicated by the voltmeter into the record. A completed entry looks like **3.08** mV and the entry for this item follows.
**440** mV
